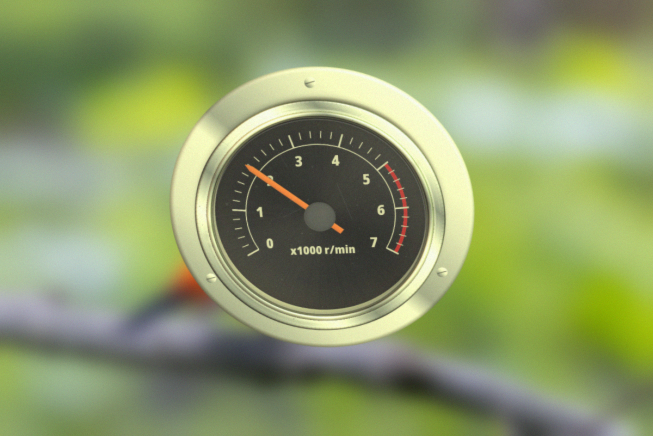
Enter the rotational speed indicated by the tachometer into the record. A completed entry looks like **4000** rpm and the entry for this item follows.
**2000** rpm
